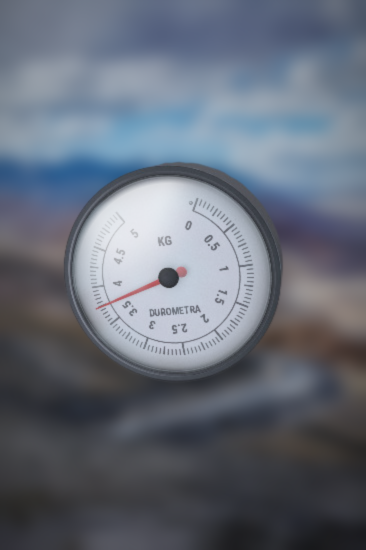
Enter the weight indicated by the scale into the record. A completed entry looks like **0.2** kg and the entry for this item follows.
**3.75** kg
